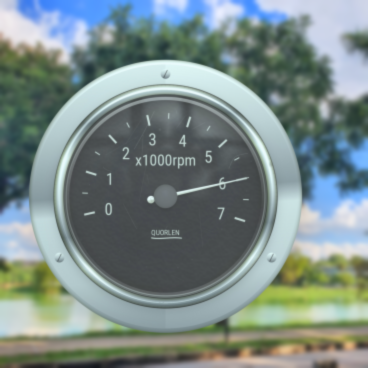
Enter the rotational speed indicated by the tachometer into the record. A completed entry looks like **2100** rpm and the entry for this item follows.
**6000** rpm
